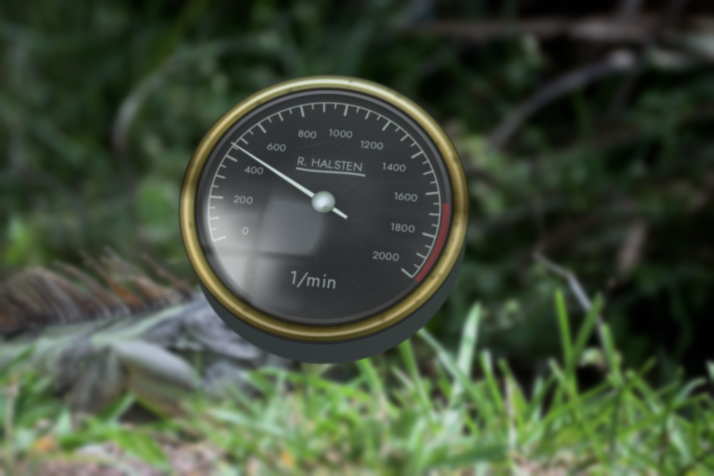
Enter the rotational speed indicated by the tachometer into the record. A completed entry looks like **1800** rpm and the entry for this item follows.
**450** rpm
